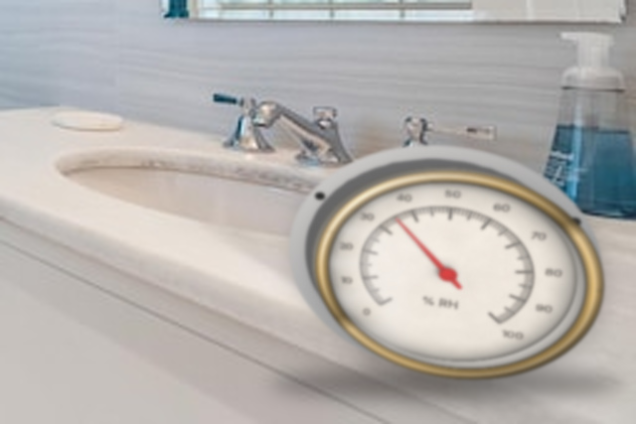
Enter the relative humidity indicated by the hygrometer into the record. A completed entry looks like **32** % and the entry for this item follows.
**35** %
